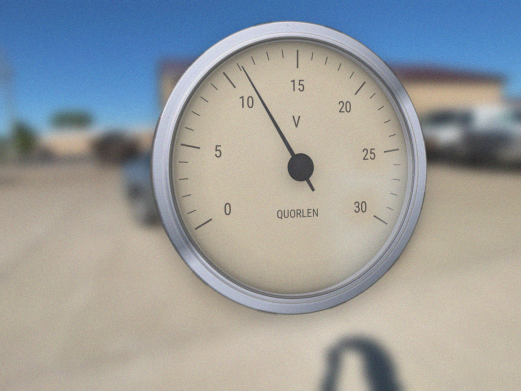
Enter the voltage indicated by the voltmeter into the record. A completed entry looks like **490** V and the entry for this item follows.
**11** V
